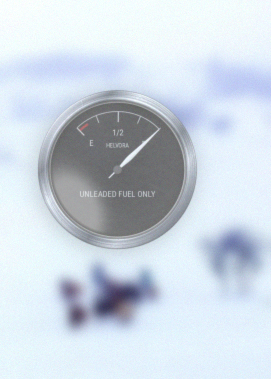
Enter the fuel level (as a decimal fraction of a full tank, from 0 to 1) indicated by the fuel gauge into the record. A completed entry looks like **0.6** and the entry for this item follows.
**1**
